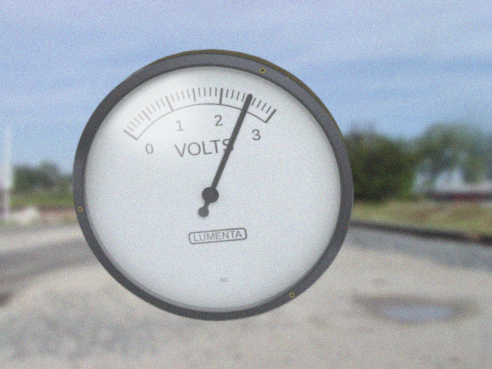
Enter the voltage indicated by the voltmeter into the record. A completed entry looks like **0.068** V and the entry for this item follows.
**2.5** V
